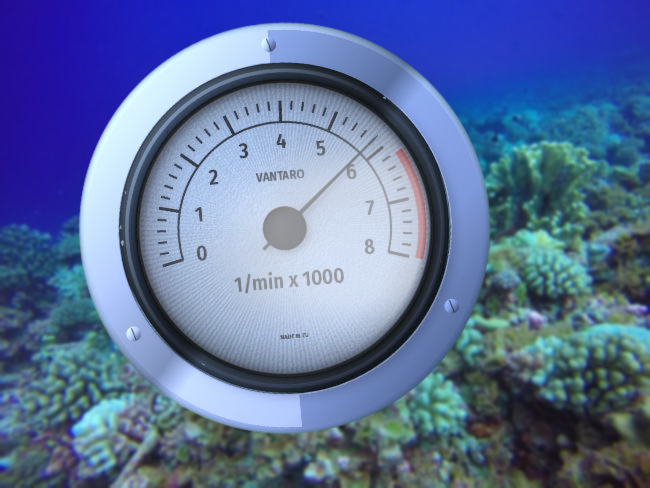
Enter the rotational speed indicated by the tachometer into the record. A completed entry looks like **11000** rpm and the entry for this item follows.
**5800** rpm
